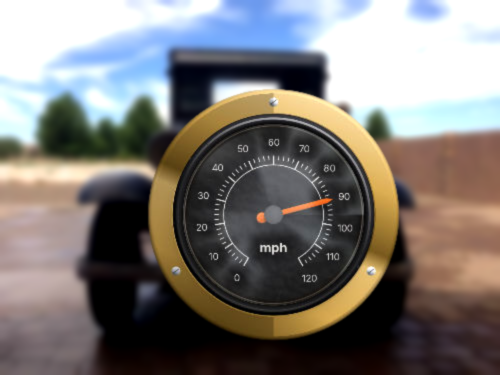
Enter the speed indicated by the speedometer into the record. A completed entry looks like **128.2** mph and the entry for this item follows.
**90** mph
